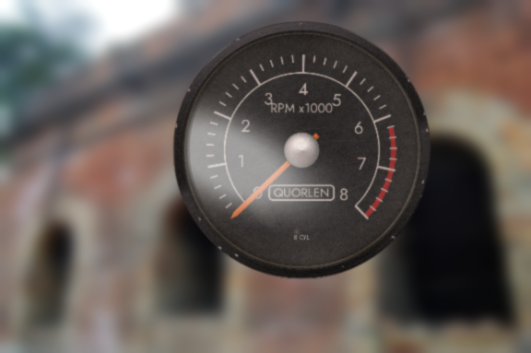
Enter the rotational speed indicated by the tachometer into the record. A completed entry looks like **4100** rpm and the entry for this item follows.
**0** rpm
